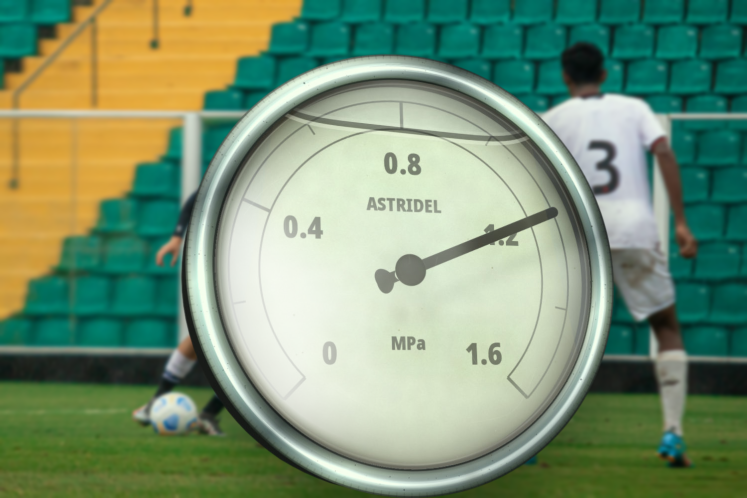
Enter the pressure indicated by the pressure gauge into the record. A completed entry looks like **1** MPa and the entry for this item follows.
**1.2** MPa
